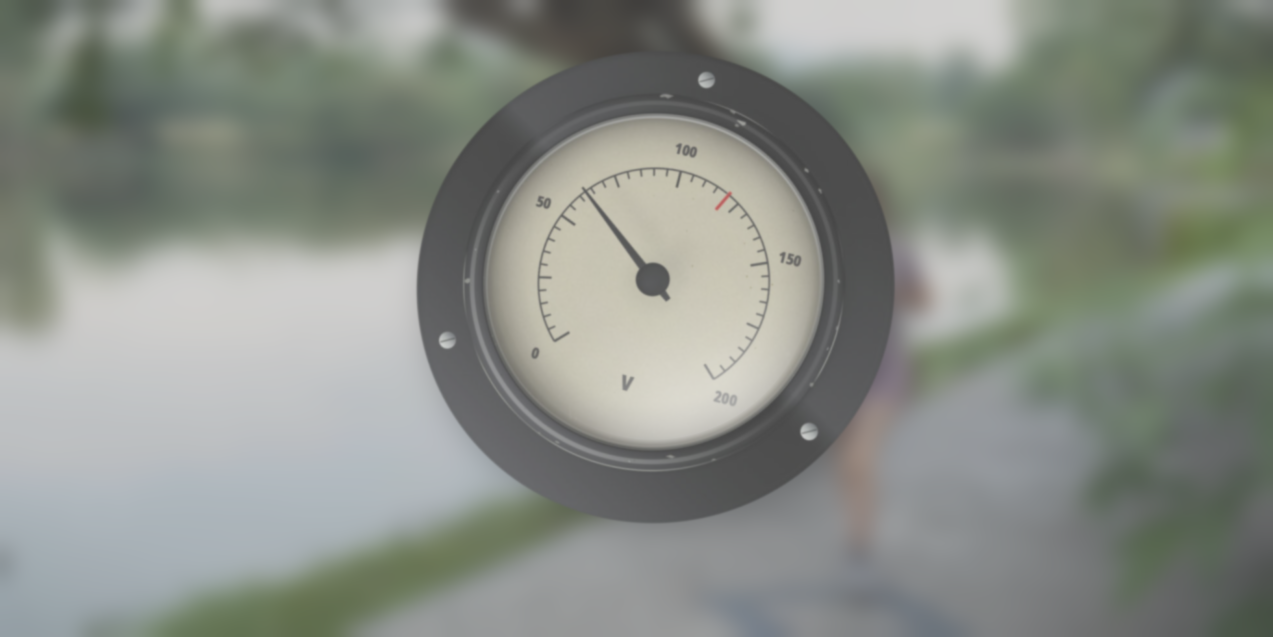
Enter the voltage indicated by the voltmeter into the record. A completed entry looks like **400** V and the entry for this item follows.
**62.5** V
